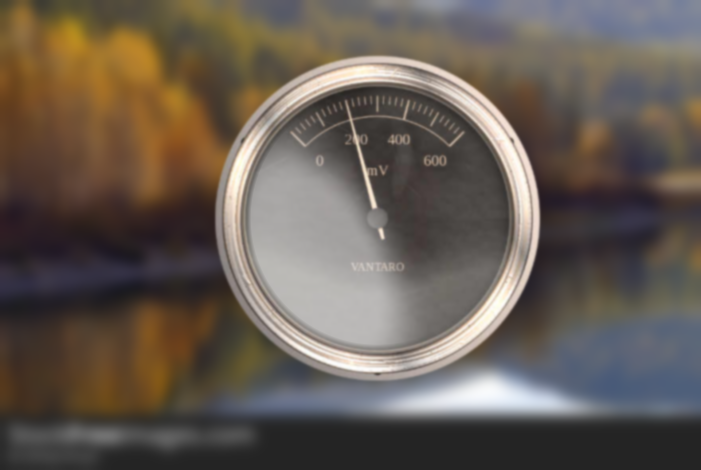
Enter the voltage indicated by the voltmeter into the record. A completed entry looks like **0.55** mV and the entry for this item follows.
**200** mV
